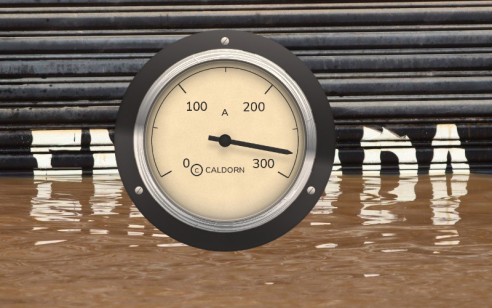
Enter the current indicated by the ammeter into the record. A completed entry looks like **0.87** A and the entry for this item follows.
**275** A
